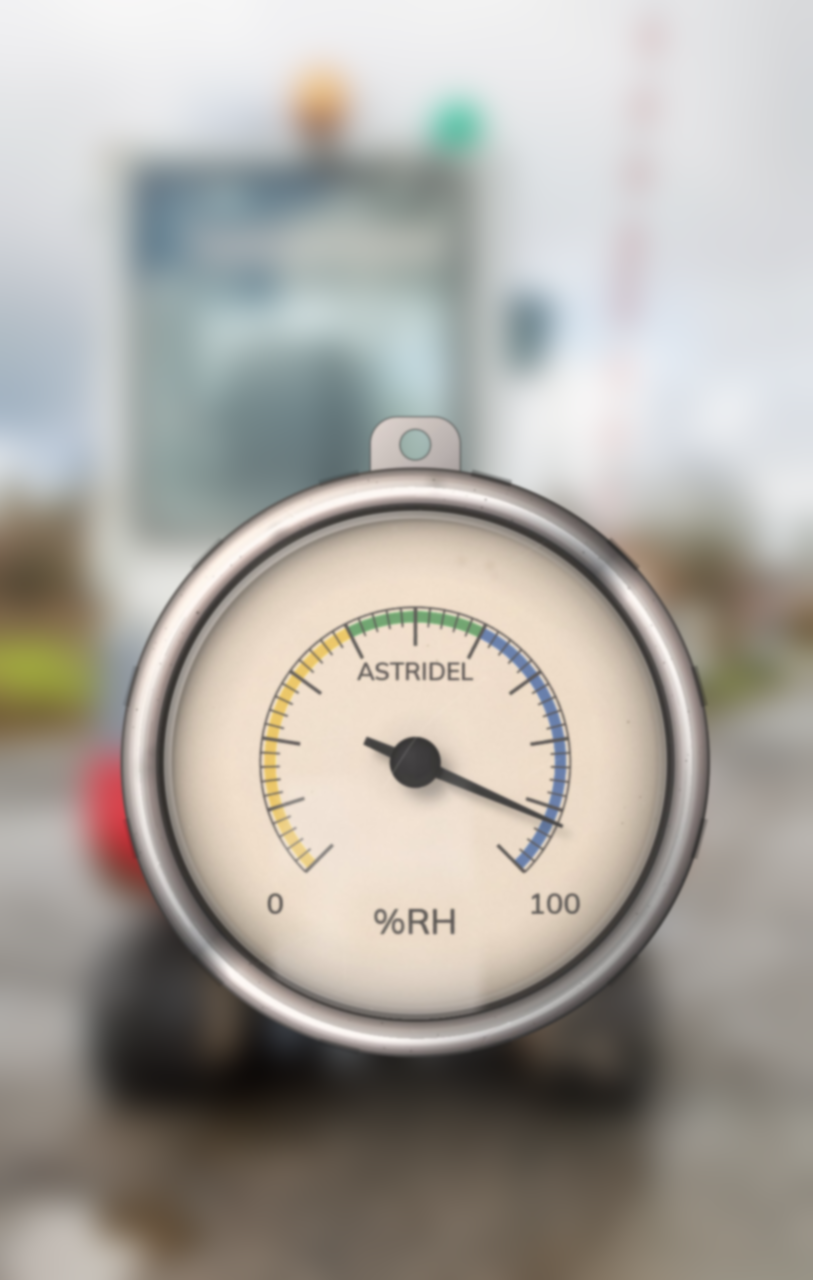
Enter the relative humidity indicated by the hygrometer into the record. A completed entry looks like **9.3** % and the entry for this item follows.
**92** %
